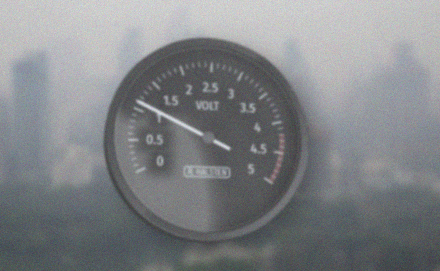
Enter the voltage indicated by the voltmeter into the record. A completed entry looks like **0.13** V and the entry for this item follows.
**1.1** V
